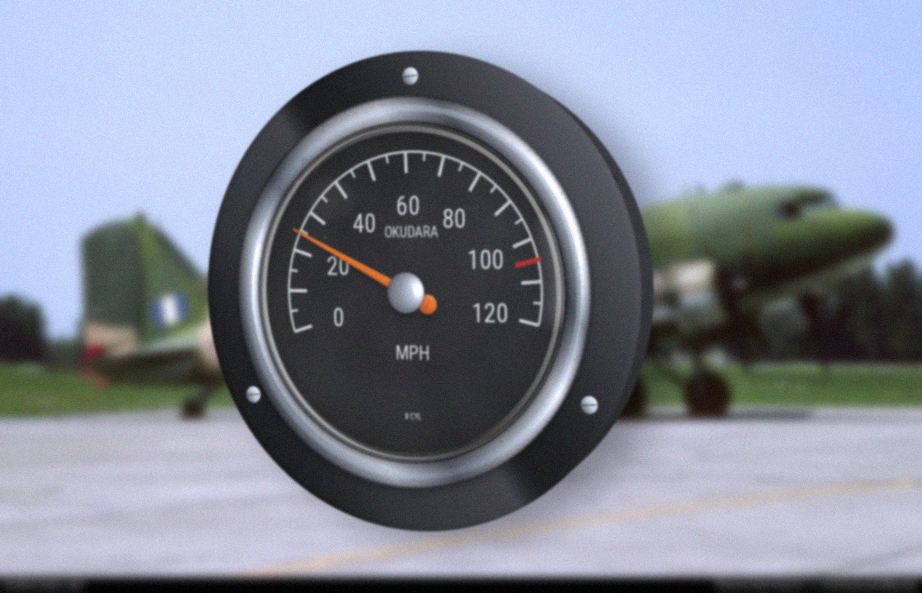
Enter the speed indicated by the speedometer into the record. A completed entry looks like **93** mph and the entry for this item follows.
**25** mph
